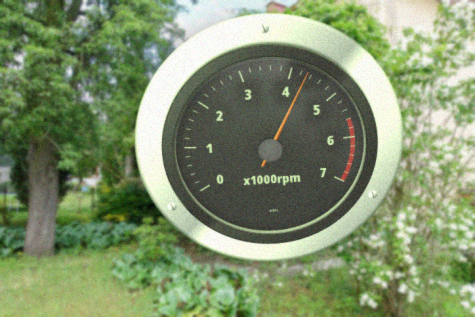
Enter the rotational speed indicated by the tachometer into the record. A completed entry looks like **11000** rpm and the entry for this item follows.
**4300** rpm
